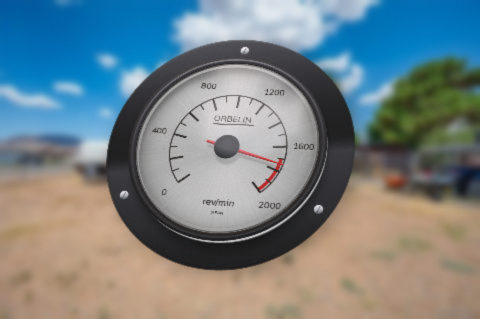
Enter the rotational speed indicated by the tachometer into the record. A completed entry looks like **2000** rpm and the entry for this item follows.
**1750** rpm
